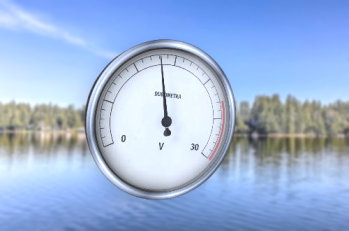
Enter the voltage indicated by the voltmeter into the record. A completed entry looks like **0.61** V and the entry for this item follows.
**13** V
